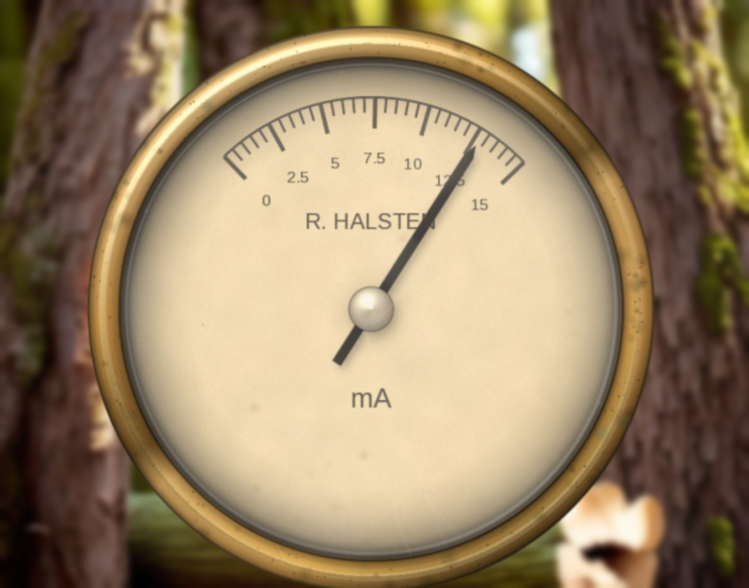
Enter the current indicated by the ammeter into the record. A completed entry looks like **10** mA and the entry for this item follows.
**12.75** mA
